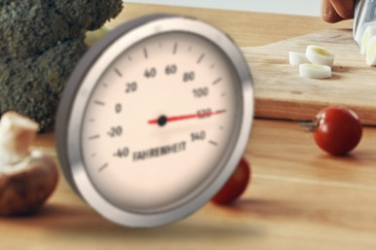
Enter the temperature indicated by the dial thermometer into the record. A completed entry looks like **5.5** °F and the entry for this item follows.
**120** °F
